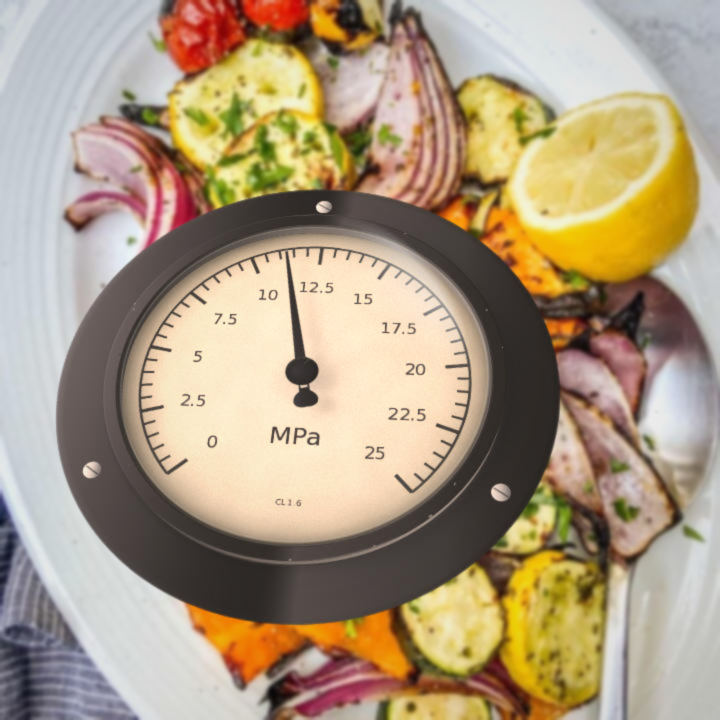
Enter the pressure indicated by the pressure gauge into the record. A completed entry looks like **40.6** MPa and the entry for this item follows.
**11.25** MPa
